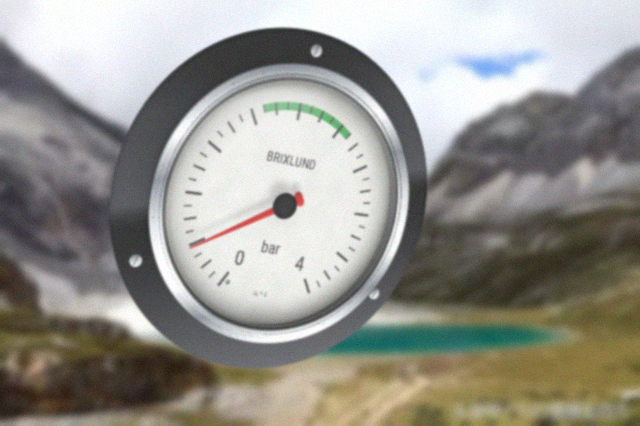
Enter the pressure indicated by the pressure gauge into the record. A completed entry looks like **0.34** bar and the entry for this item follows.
**0.4** bar
